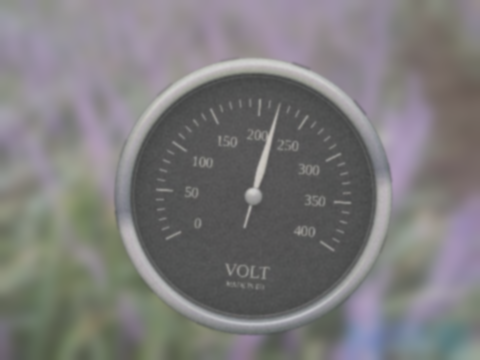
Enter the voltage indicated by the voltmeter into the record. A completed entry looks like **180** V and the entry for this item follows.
**220** V
